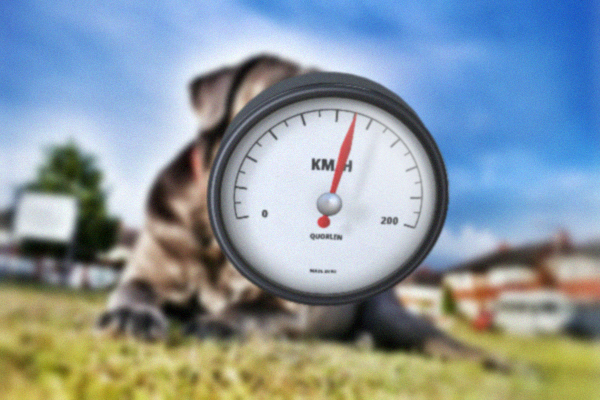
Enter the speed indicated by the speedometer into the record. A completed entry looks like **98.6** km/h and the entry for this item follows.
**110** km/h
